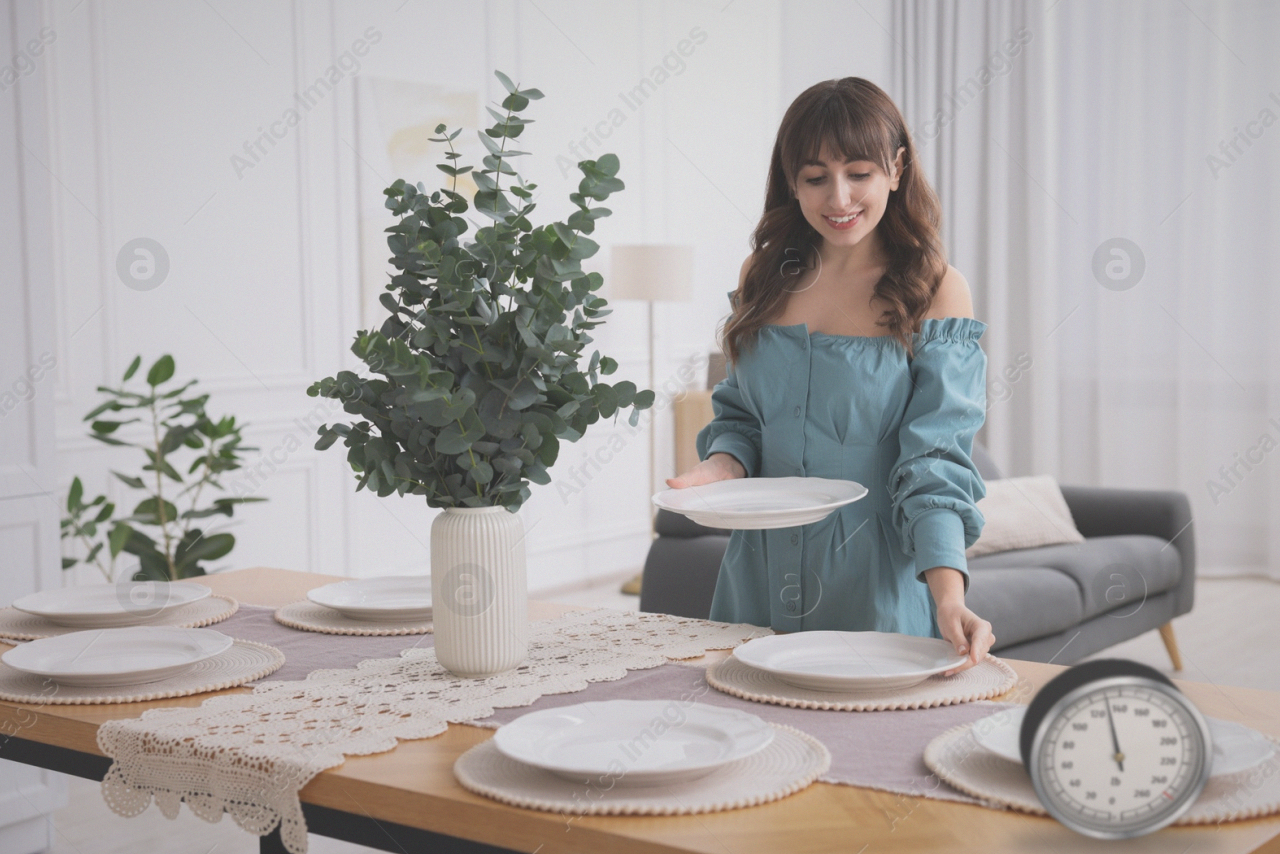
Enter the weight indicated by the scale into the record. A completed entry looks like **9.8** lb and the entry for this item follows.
**130** lb
